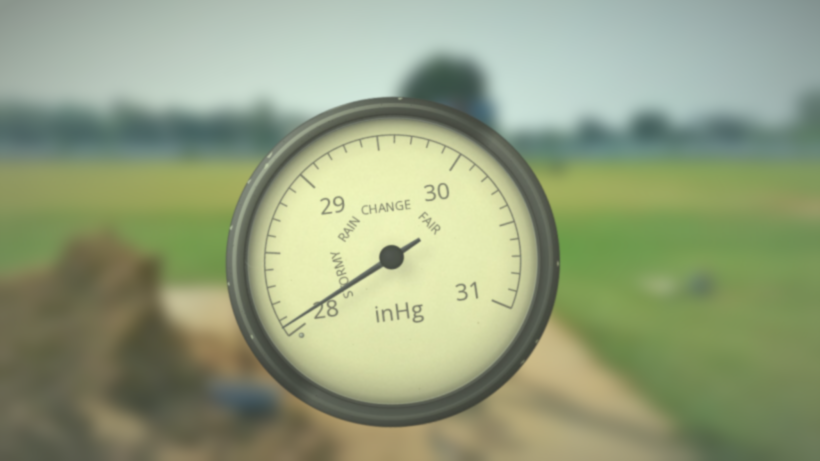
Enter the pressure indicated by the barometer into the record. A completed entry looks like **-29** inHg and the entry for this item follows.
**28.05** inHg
